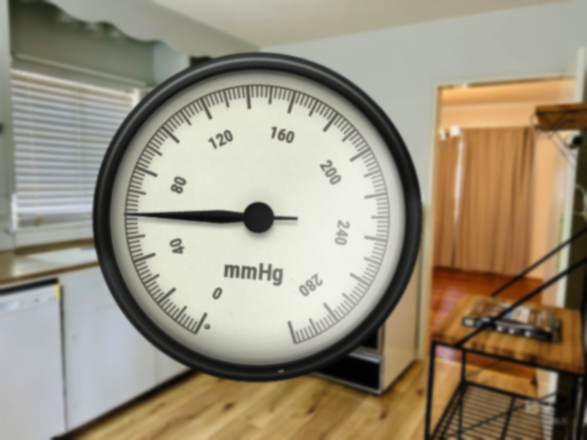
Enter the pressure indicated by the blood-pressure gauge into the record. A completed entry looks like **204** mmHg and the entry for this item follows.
**60** mmHg
